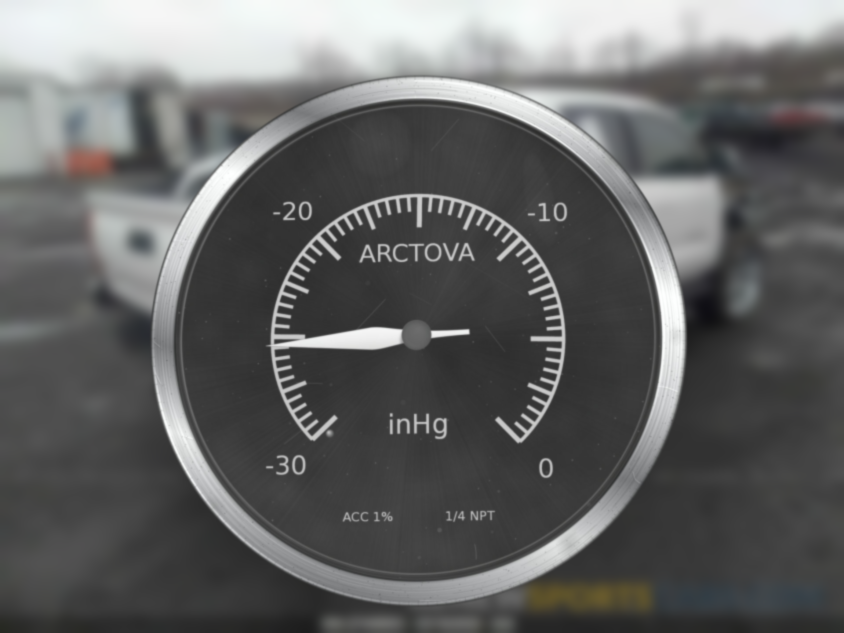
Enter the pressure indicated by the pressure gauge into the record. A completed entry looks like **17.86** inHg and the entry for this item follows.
**-25.5** inHg
